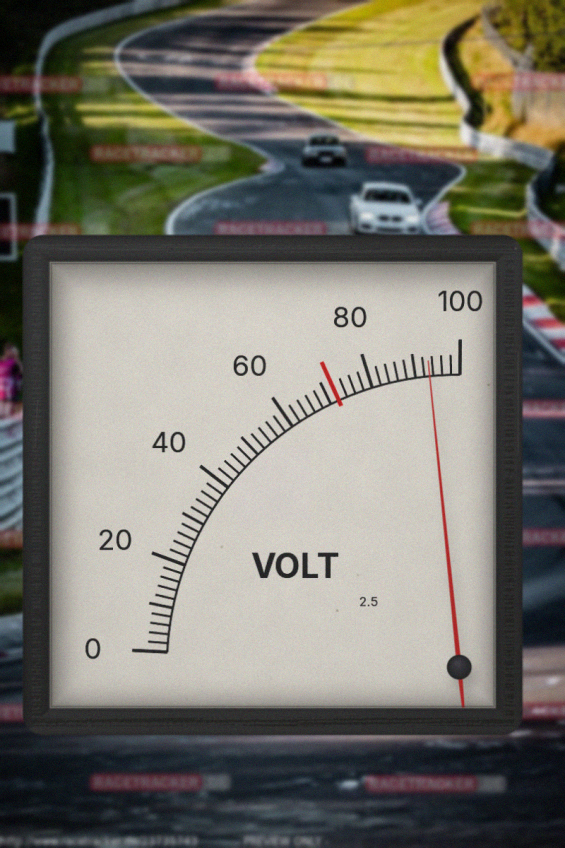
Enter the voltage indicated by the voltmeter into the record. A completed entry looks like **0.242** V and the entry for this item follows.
**93** V
